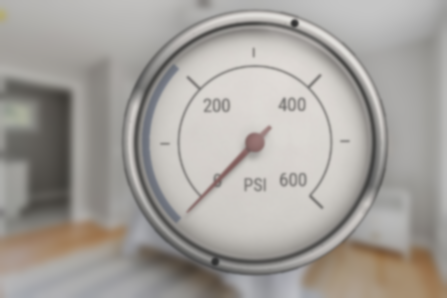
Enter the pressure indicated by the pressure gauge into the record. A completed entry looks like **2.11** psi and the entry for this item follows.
**0** psi
